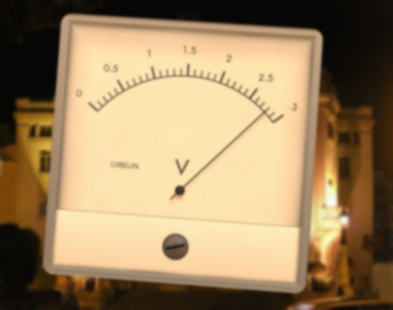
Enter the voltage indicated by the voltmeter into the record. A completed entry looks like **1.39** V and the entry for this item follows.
**2.8** V
